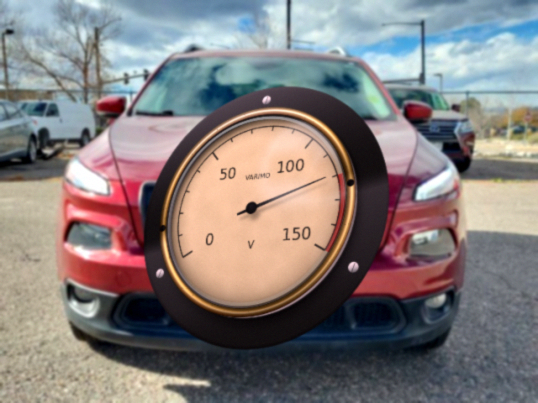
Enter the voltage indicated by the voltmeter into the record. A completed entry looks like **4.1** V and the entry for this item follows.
**120** V
